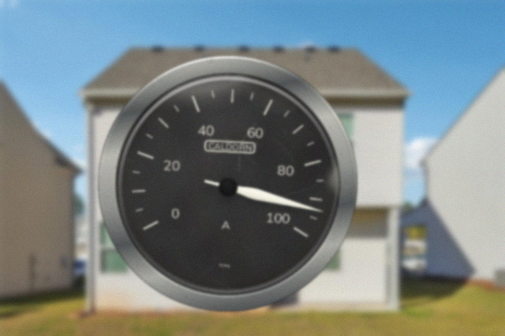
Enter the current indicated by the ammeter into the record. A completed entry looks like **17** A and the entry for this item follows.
**92.5** A
